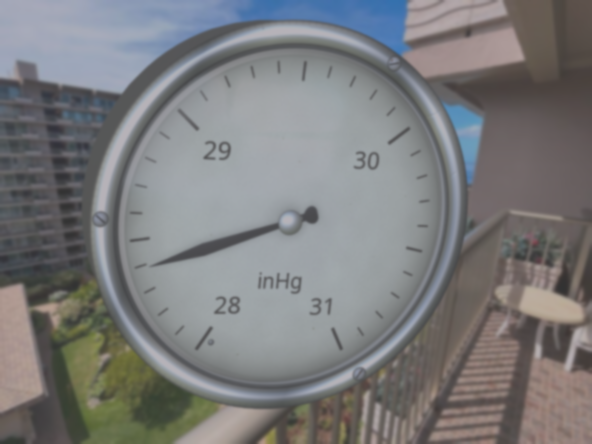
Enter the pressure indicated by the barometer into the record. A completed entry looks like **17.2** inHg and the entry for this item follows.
**28.4** inHg
